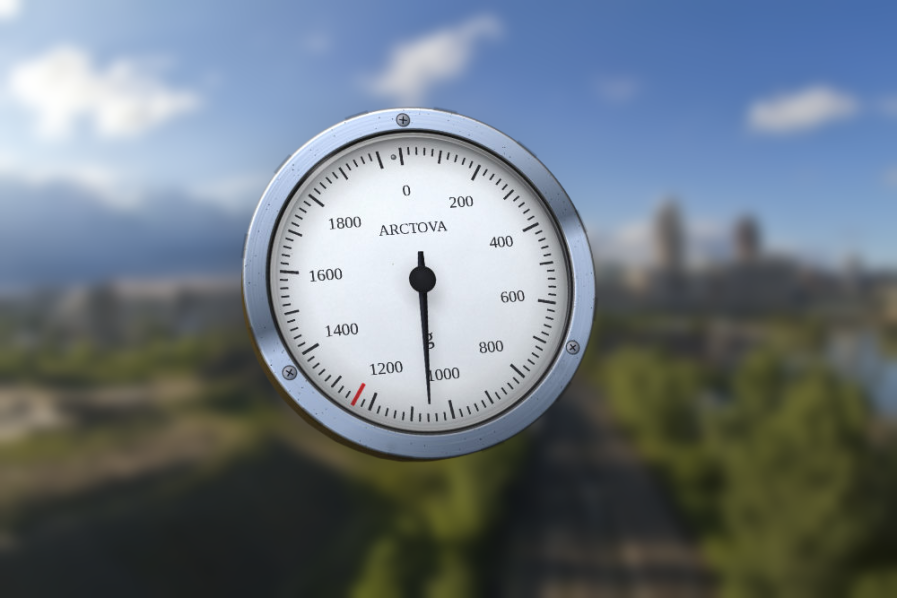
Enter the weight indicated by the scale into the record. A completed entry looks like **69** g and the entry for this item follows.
**1060** g
